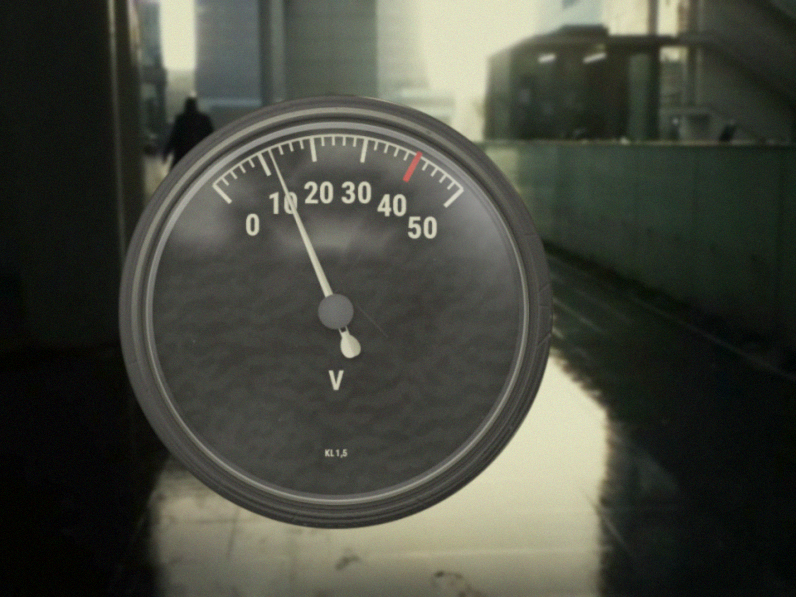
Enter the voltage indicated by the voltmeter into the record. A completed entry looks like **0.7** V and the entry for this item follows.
**12** V
